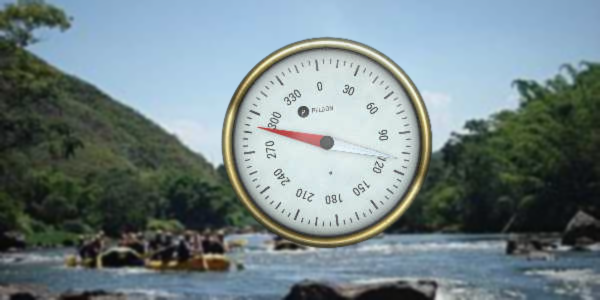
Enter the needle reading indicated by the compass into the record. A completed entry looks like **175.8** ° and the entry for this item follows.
**290** °
